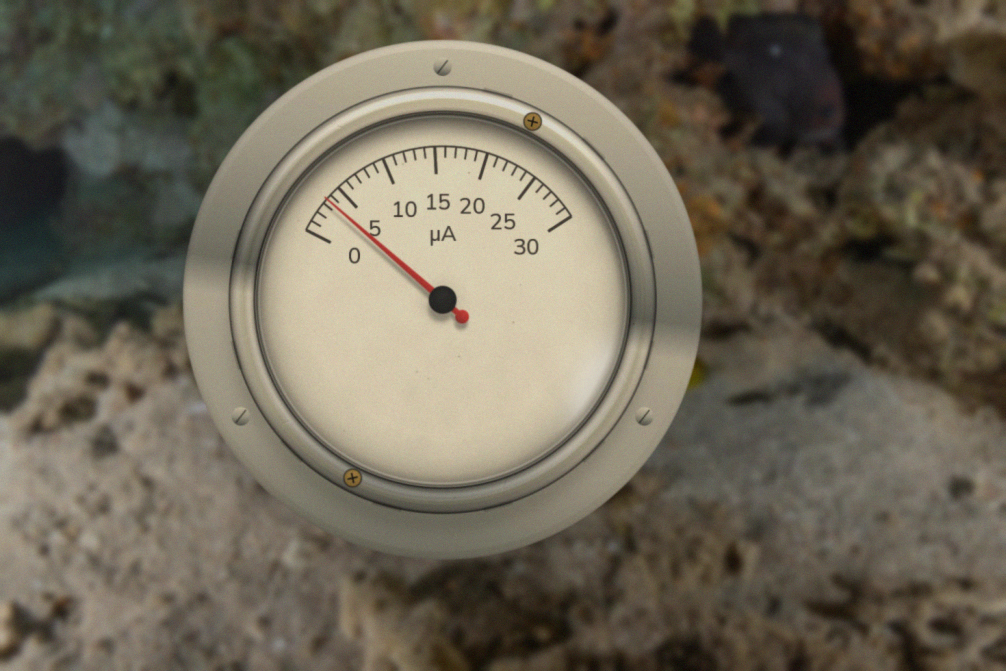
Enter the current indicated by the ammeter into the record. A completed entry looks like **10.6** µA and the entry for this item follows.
**3.5** µA
